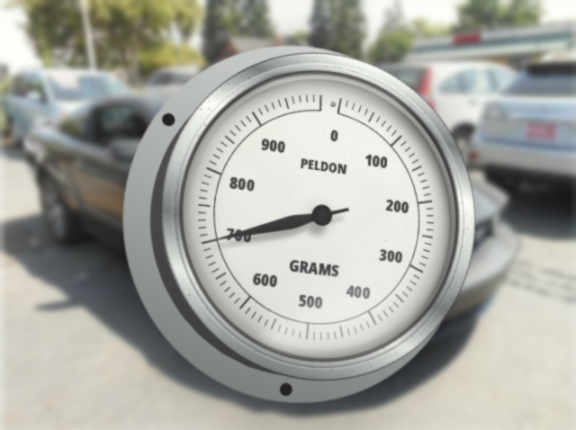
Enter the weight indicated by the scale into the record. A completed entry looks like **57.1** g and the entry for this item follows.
**700** g
